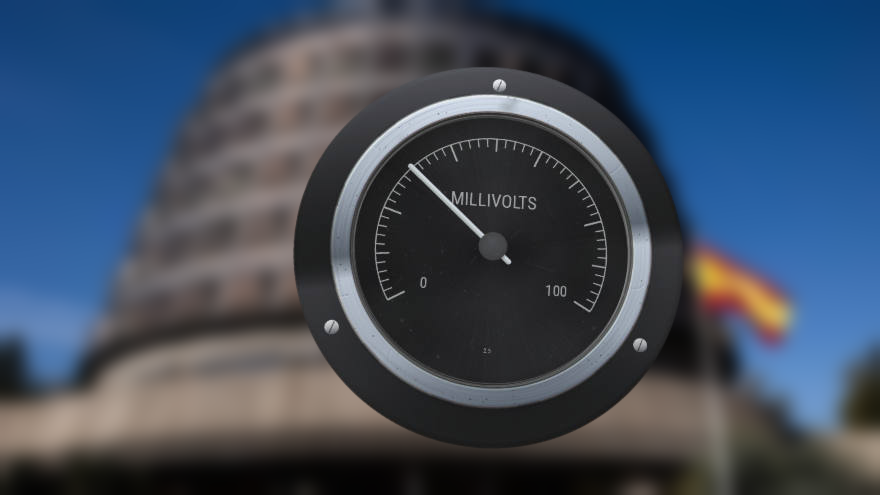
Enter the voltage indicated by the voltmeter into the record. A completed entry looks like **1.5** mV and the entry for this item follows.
**30** mV
